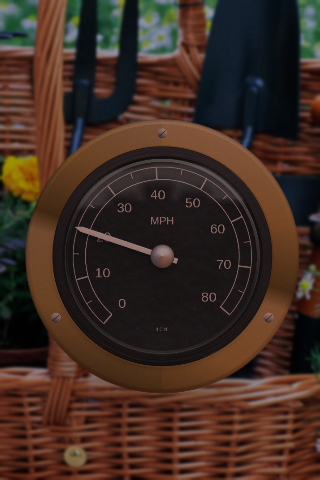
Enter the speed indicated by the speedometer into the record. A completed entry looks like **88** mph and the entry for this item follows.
**20** mph
